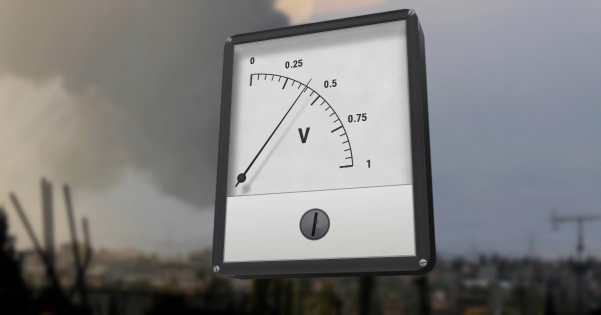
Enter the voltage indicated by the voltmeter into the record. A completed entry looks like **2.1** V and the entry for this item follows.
**0.4** V
